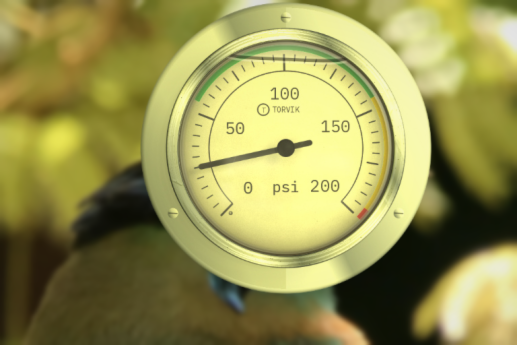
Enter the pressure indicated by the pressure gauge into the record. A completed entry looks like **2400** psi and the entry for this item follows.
**25** psi
